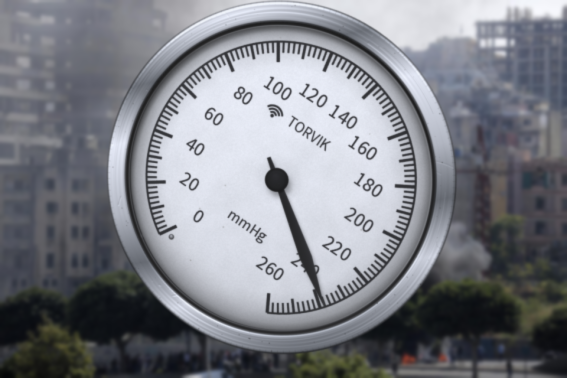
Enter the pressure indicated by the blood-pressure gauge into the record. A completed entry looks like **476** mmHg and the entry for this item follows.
**238** mmHg
